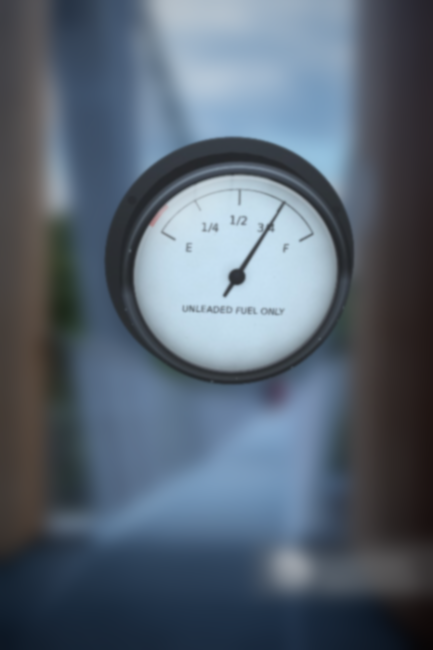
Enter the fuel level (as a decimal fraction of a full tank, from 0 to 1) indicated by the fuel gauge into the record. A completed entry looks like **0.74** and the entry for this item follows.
**0.75**
